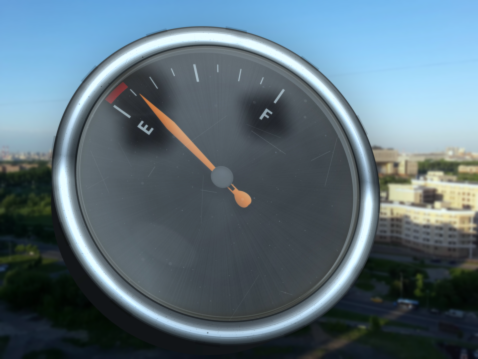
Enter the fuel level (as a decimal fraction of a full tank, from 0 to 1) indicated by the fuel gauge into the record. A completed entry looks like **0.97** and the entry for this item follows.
**0.125**
